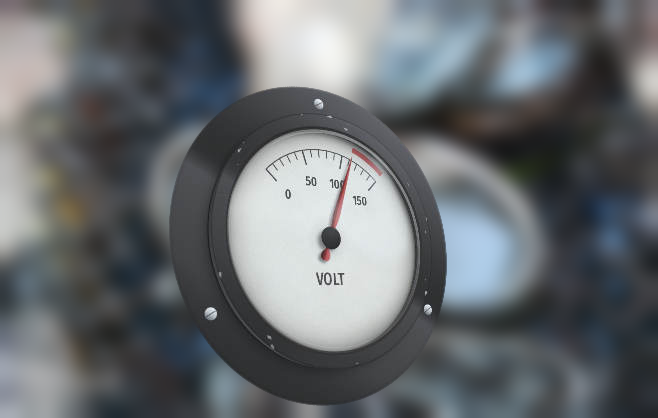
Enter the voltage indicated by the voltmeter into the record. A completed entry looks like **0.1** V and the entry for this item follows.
**110** V
